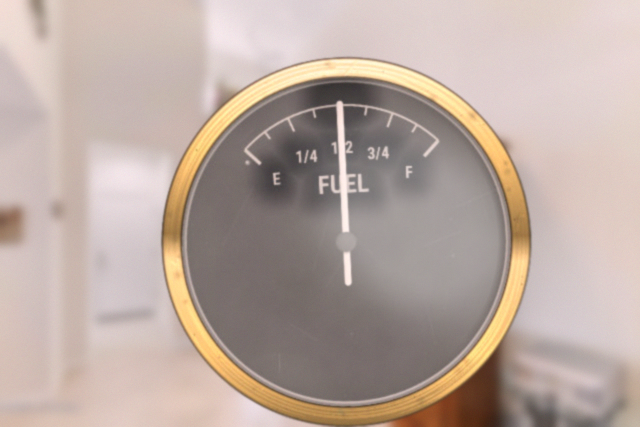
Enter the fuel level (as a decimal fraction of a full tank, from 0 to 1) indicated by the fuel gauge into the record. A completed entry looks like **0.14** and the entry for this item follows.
**0.5**
